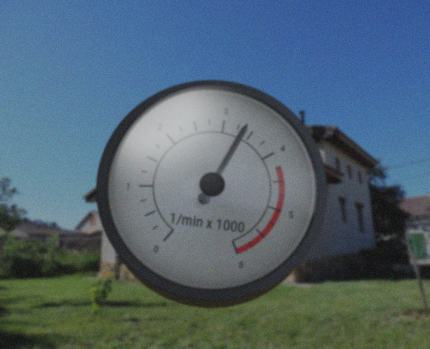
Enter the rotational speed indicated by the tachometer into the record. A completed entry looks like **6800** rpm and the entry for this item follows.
**3375** rpm
